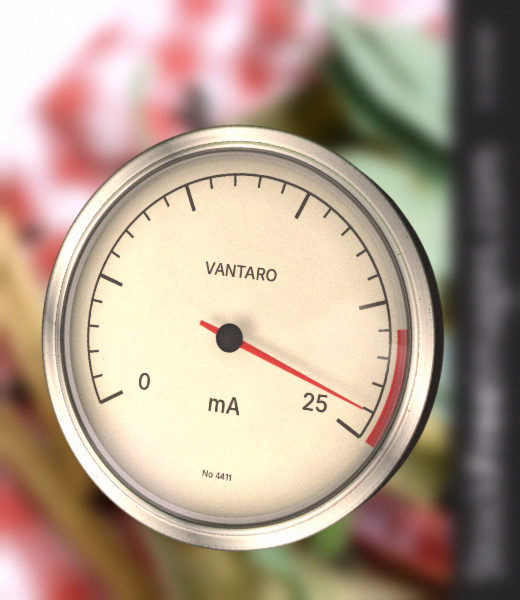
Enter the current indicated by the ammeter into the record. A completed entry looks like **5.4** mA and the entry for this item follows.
**24** mA
